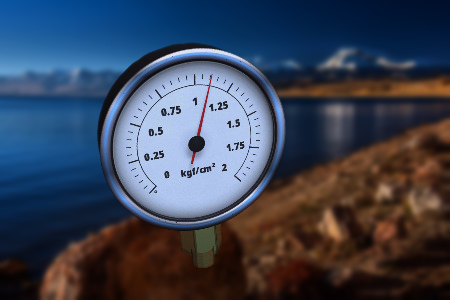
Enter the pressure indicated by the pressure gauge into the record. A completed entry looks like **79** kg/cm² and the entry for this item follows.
**1.1** kg/cm²
